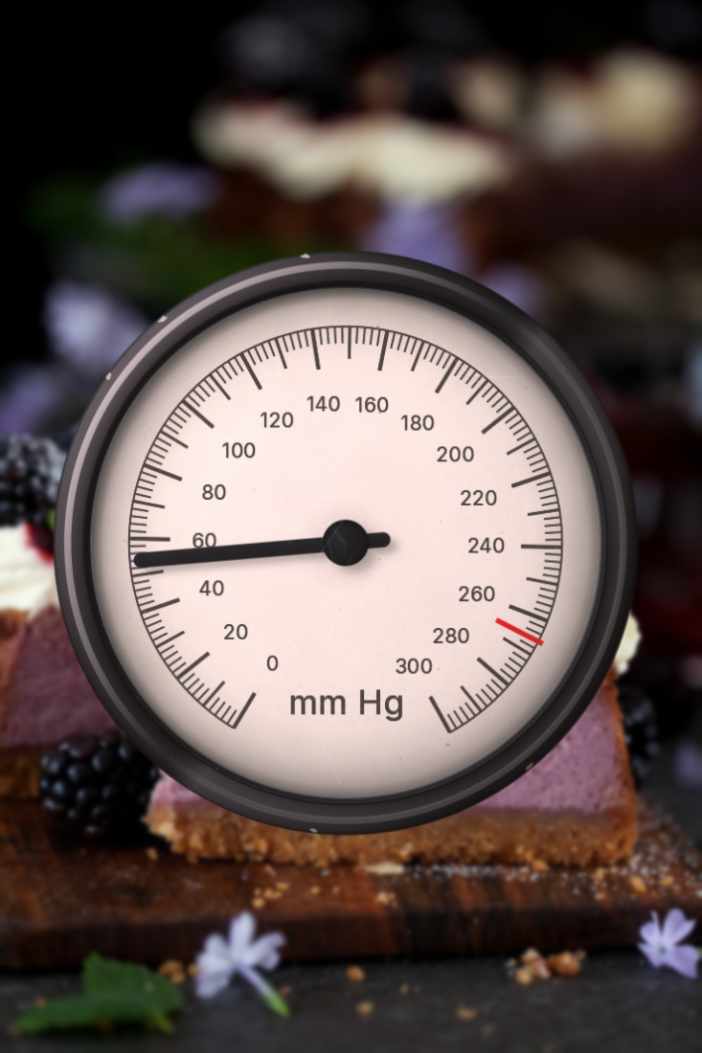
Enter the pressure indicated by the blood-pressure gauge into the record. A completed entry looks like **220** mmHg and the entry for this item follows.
**54** mmHg
